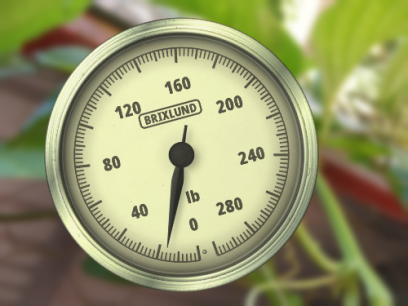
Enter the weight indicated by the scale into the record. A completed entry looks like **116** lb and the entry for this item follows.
**16** lb
